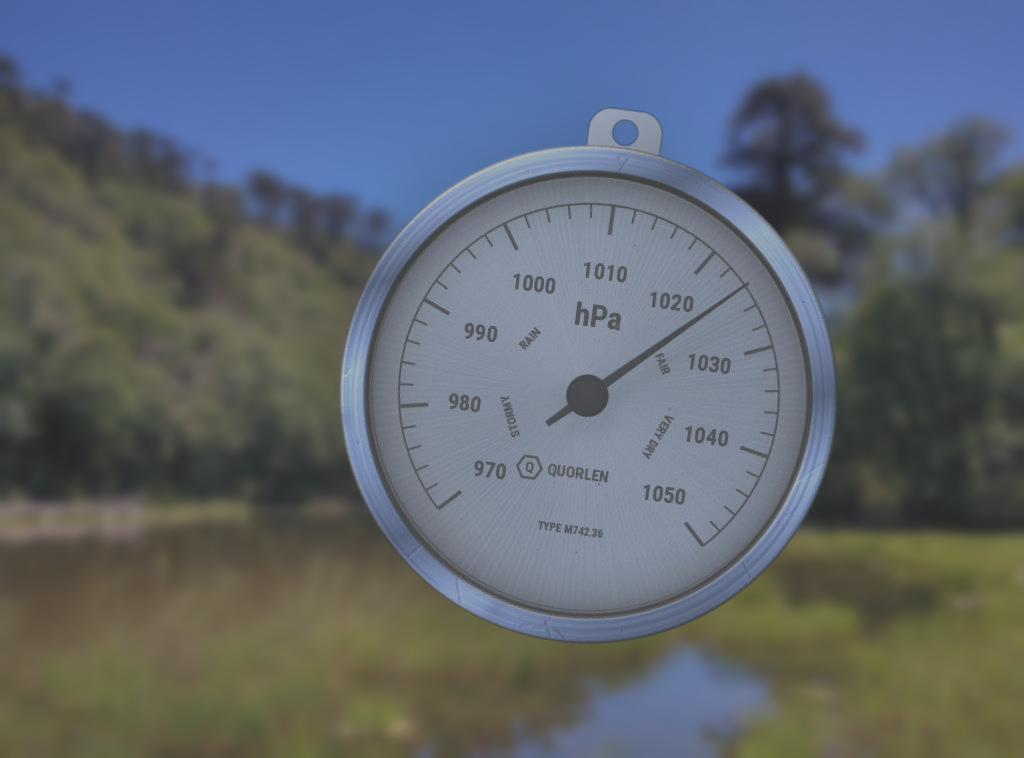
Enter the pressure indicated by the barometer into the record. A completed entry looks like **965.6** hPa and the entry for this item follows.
**1024** hPa
